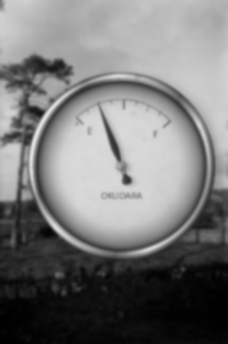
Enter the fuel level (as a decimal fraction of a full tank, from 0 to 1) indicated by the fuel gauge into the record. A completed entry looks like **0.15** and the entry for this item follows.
**0.25**
